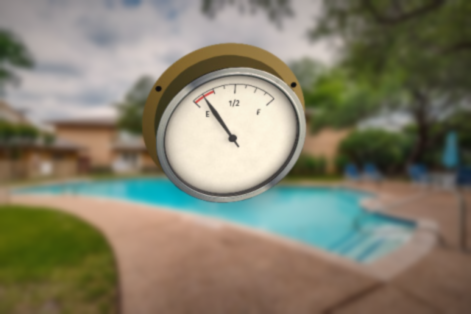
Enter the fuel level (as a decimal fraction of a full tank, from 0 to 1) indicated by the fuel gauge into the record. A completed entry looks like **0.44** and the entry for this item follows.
**0.125**
